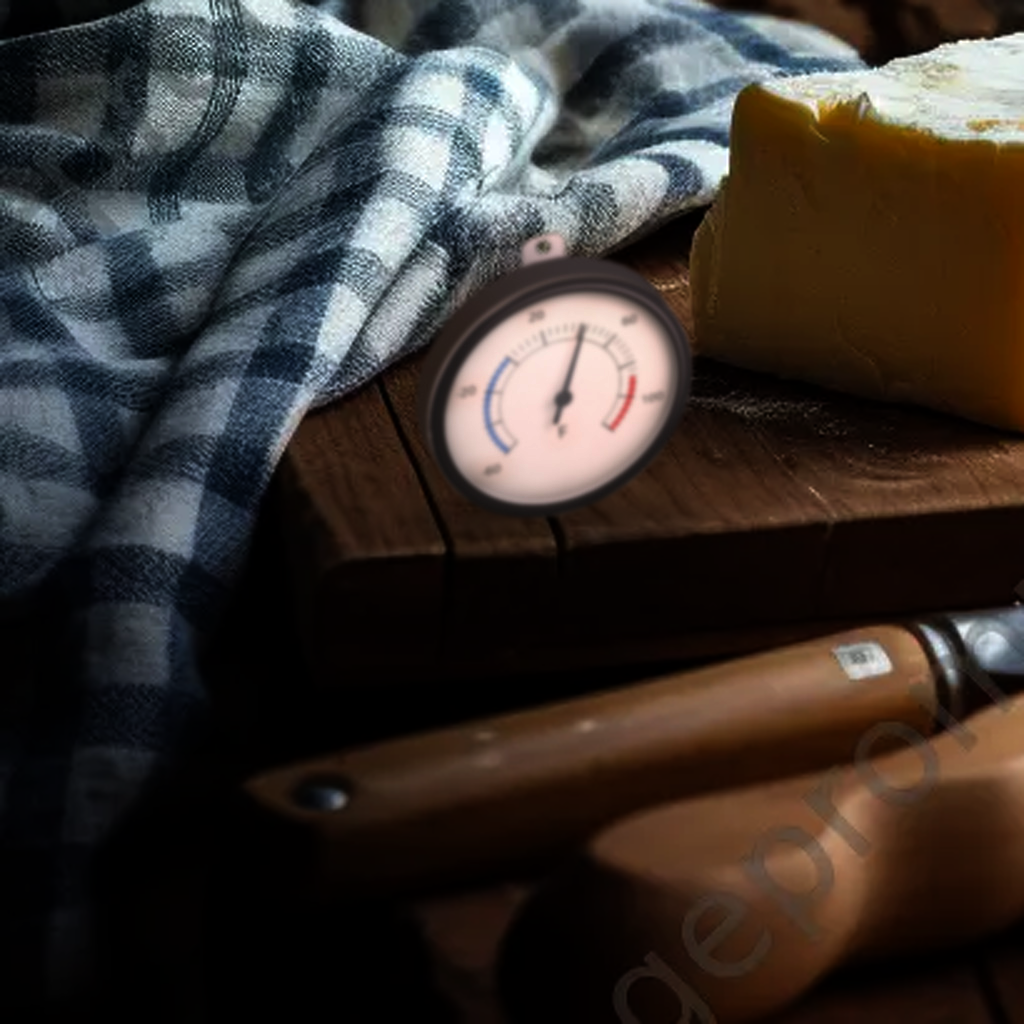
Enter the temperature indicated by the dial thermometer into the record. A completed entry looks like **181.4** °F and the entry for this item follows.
**40** °F
